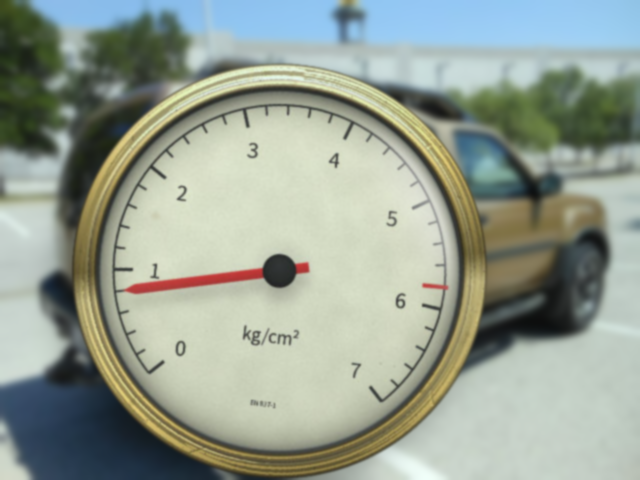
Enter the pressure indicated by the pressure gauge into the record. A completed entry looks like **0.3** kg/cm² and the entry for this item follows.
**0.8** kg/cm²
